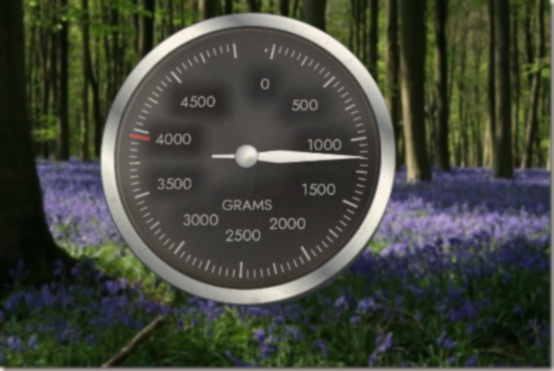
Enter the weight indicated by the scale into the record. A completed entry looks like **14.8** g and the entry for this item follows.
**1150** g
